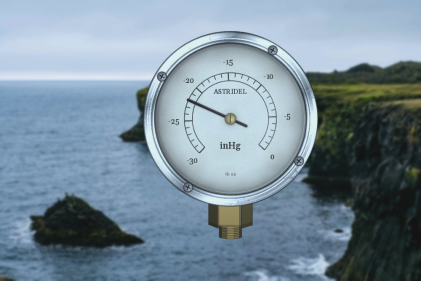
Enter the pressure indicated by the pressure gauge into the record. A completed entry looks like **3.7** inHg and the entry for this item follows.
**-22** inHg
